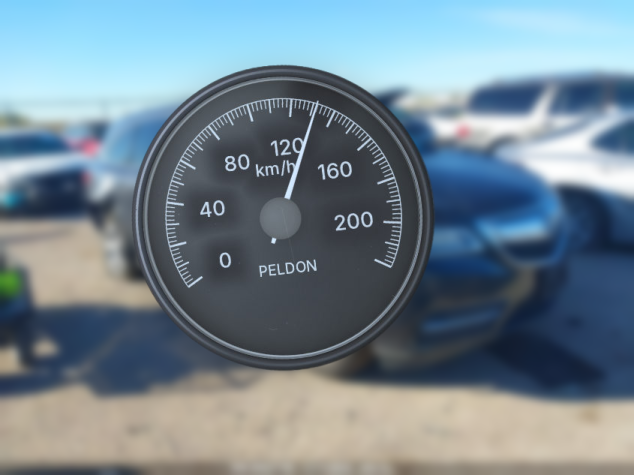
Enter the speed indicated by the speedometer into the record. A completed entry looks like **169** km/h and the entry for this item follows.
**132** km/h
